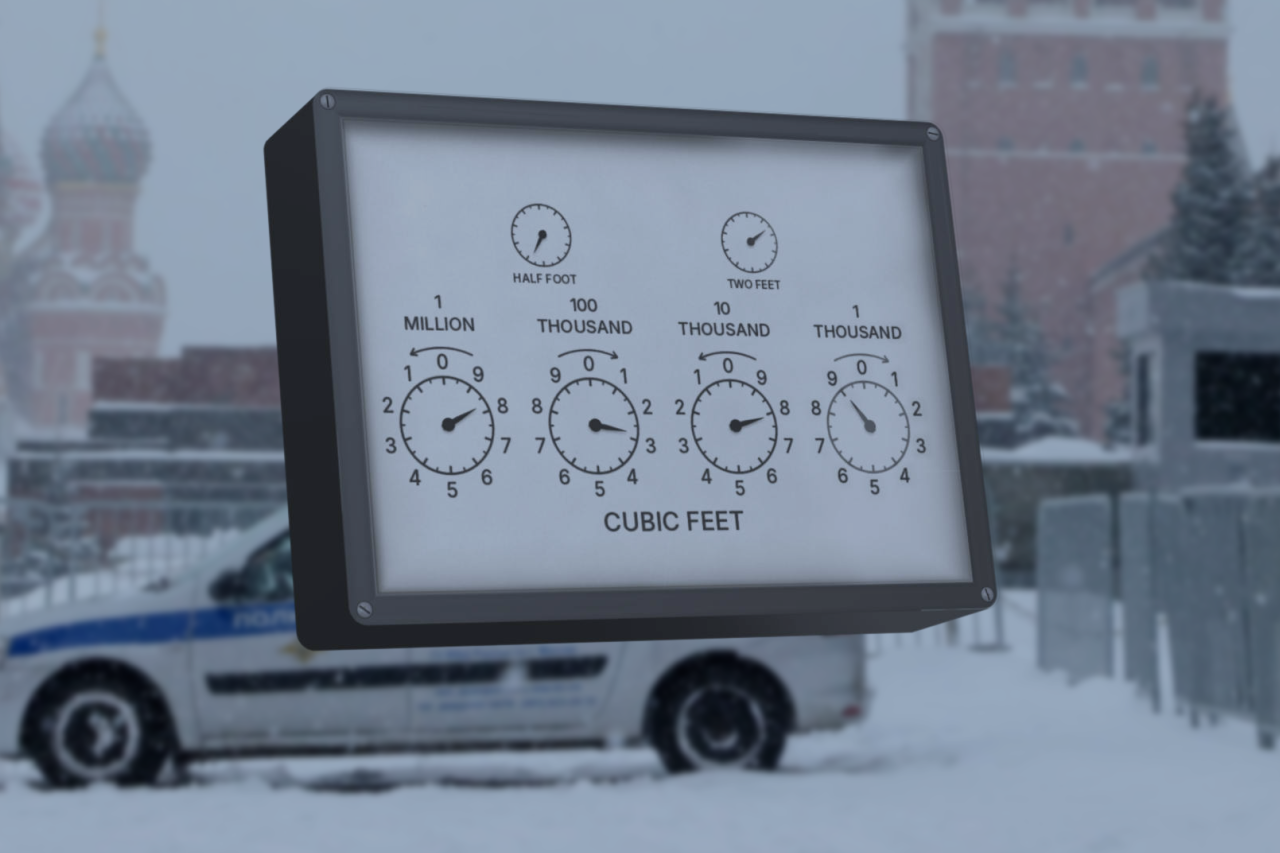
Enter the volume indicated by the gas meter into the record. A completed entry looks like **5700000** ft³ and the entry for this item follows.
**827900** ft³
